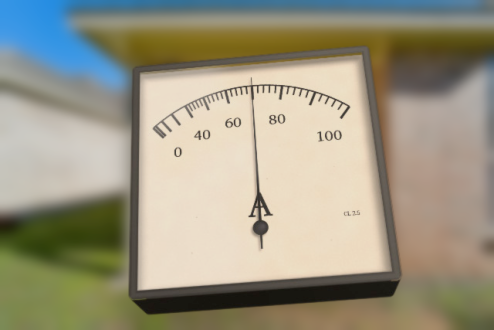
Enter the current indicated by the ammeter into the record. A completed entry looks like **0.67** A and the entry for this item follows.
**70** A
